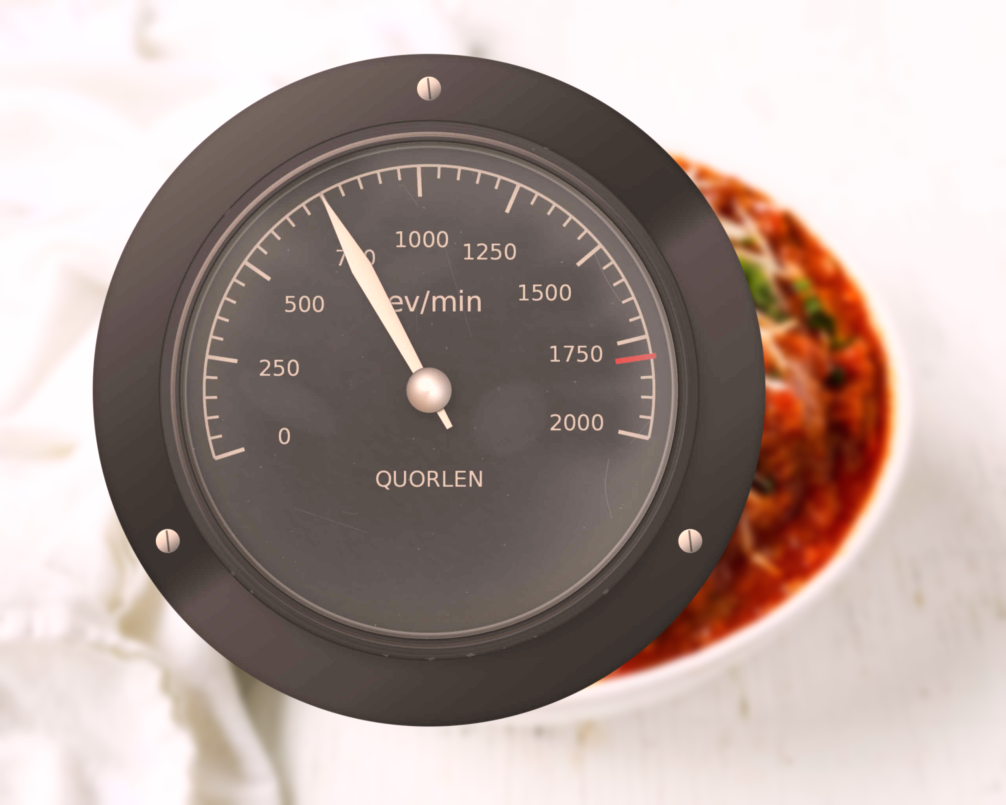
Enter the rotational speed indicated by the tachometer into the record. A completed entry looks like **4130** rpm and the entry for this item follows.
**750** rpm
